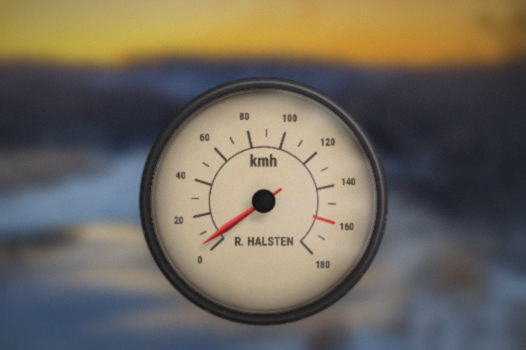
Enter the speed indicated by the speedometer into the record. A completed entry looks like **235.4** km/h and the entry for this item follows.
**5** km/h
